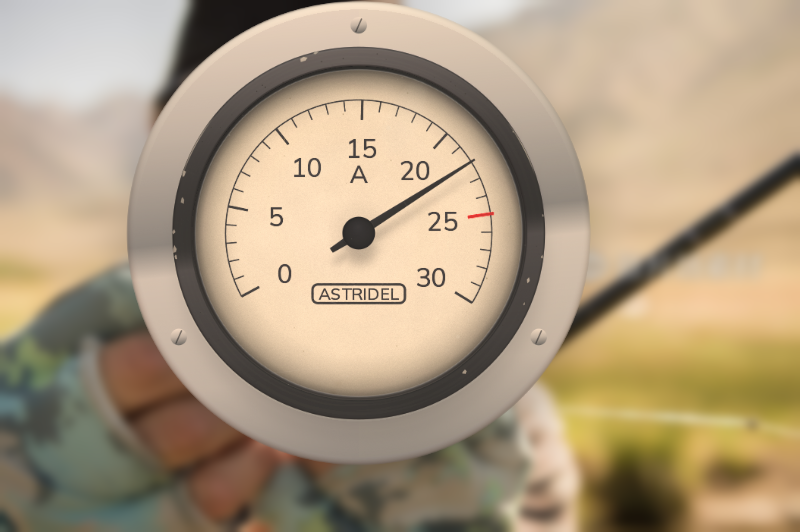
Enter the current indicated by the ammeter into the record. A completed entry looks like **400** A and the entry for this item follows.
**22** A
